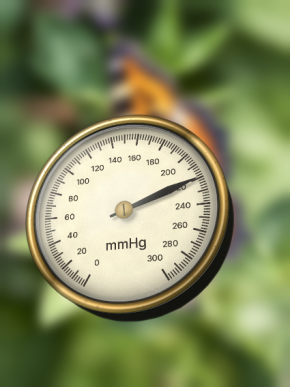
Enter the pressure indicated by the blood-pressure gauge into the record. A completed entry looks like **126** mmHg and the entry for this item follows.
**220** mmHg
